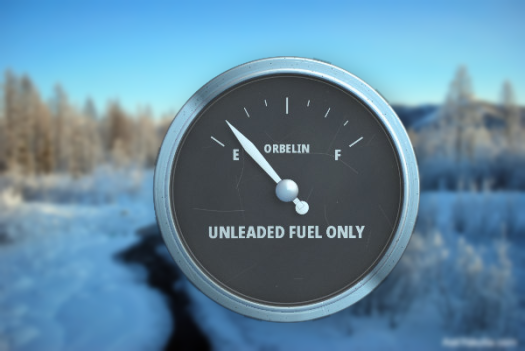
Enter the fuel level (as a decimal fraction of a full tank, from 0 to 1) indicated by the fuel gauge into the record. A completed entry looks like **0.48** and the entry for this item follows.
**0.125**
